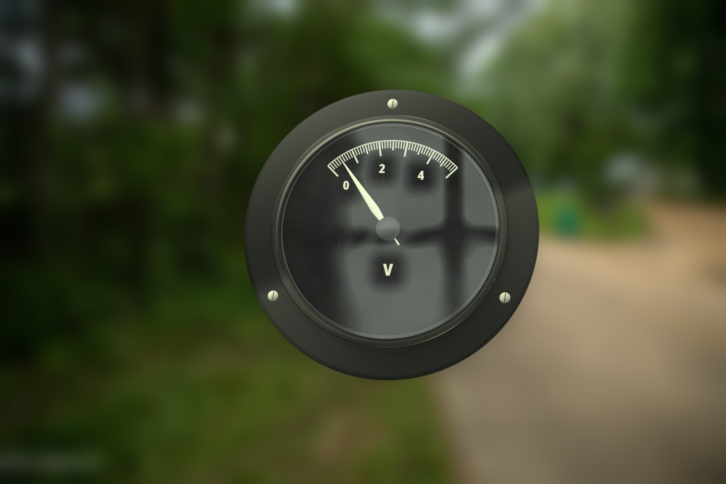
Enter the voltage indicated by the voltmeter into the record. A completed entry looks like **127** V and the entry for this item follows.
**0.5** V
